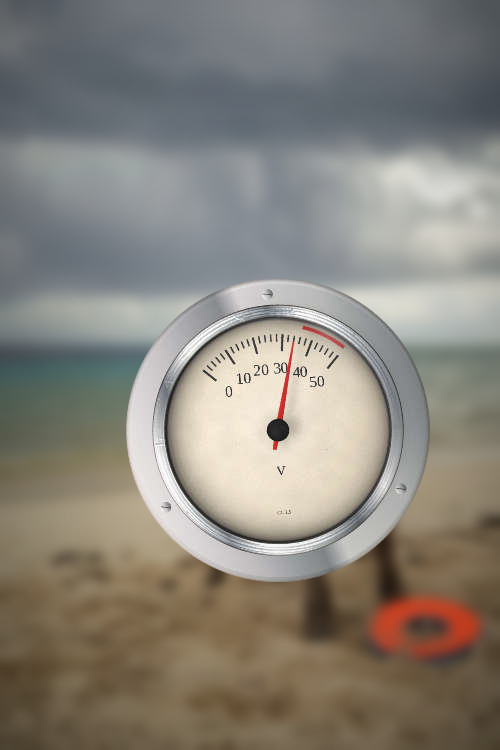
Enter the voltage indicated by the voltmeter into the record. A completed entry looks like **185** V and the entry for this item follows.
**34** V
